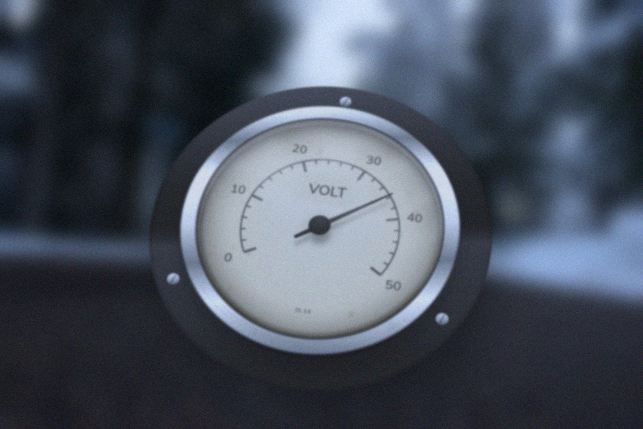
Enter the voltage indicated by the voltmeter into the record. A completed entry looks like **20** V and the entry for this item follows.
**36** V
